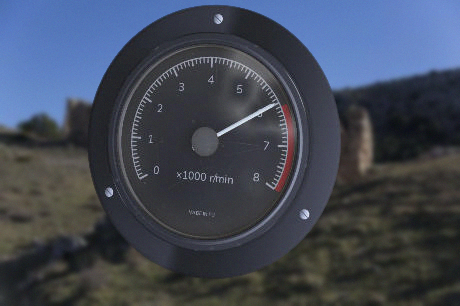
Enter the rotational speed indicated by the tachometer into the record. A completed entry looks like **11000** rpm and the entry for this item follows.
**6000** rpm
